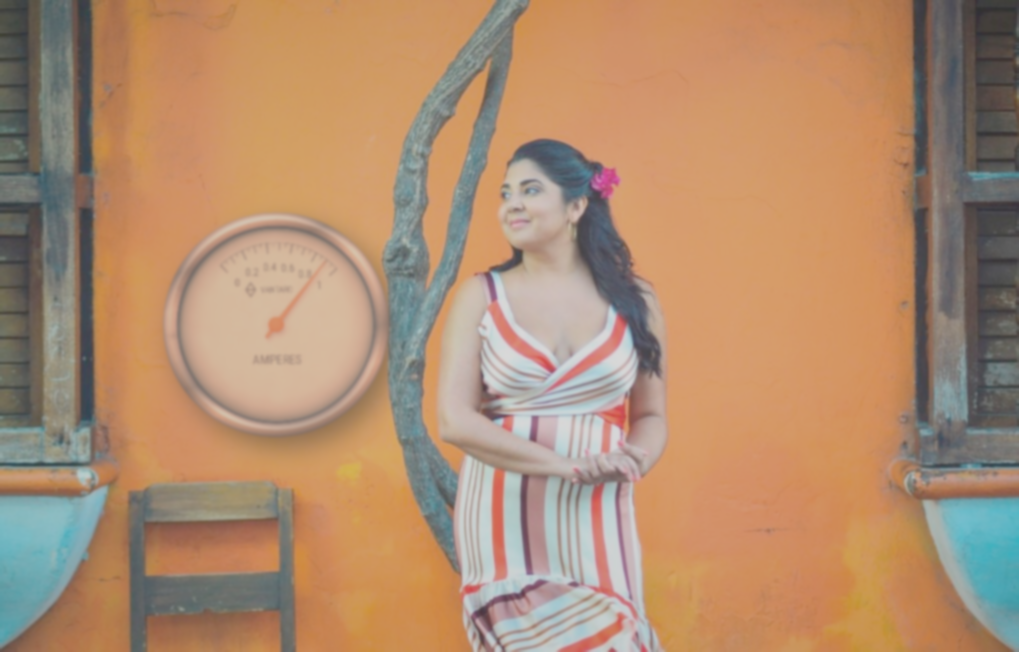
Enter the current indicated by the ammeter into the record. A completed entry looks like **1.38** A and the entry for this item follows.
**0.9** A
